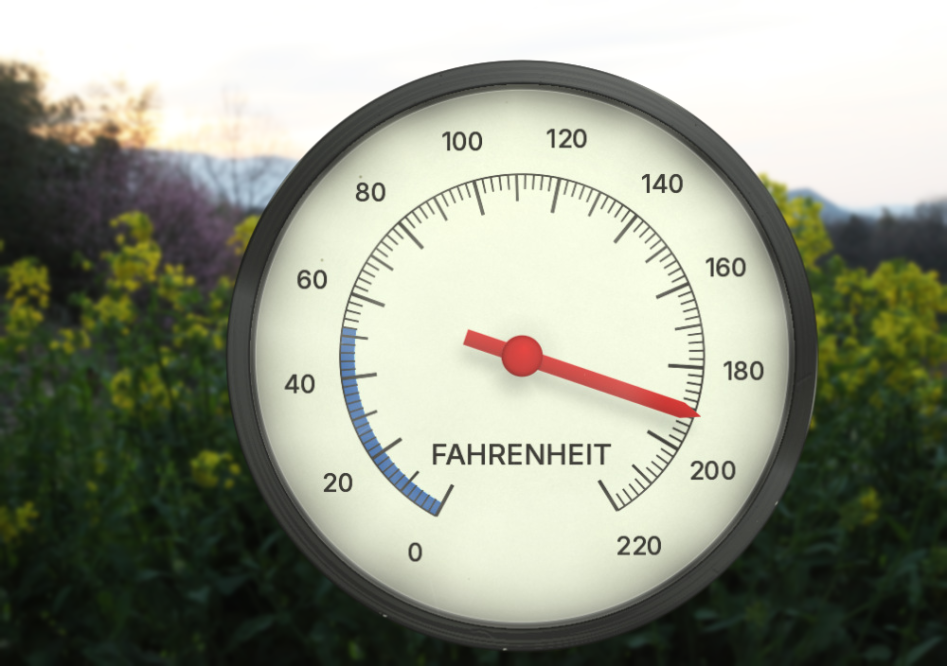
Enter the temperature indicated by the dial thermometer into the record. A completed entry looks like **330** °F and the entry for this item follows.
**191** °F
